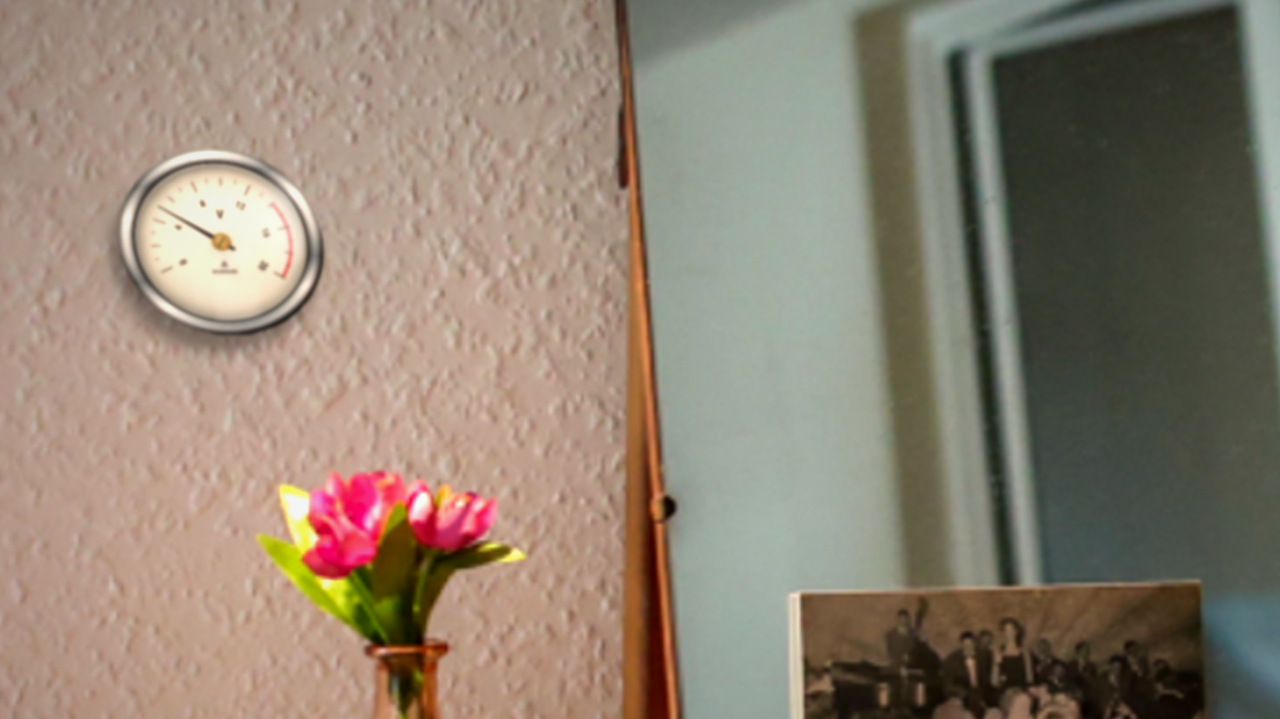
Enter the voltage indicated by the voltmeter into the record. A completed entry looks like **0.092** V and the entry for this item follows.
**5** V
